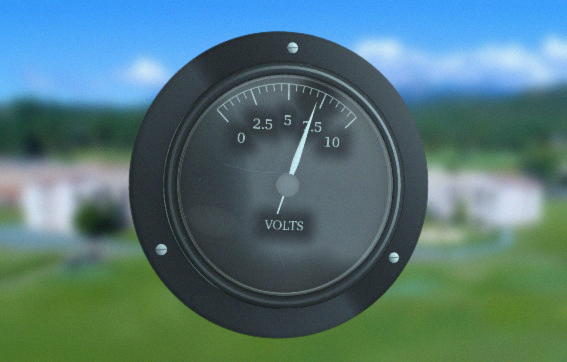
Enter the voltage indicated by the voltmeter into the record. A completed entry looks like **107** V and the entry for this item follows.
**7** V
